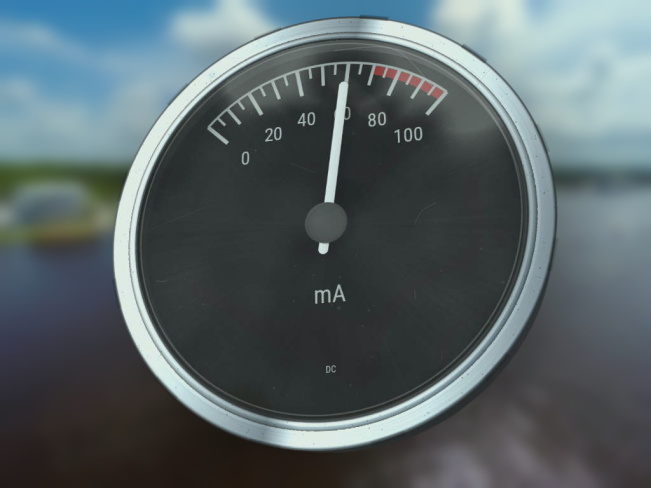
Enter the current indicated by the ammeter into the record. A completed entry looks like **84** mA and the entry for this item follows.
**60** mA
